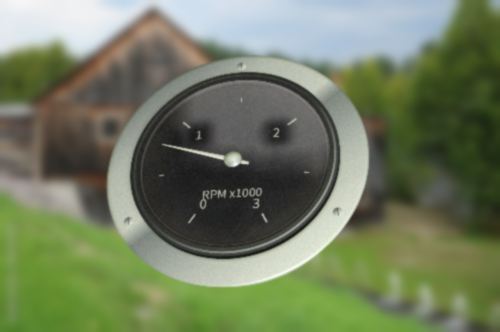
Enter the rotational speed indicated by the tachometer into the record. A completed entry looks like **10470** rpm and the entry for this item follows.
**750** rpm
